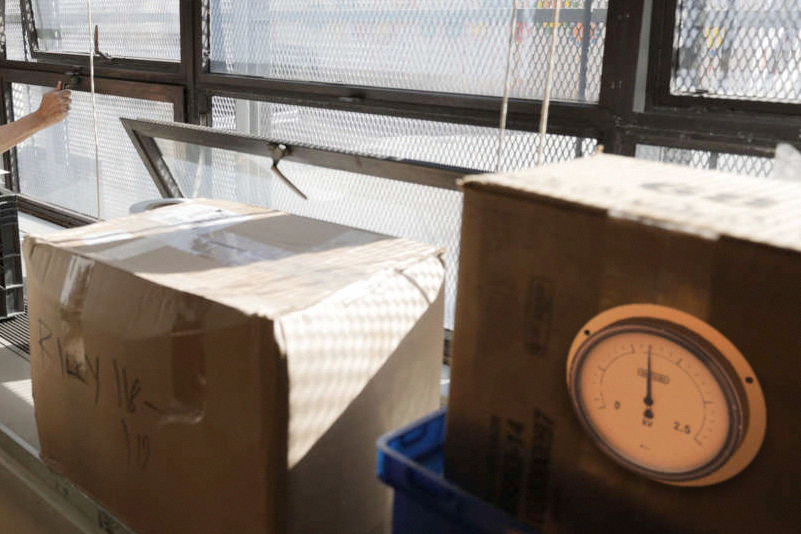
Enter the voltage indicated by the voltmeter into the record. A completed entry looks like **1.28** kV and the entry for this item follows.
**1.2** kV
